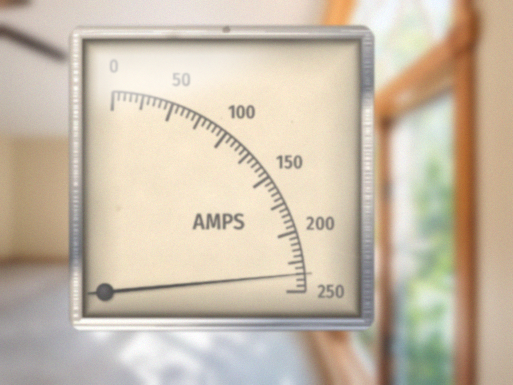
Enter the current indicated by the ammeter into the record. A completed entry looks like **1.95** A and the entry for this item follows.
**235** A
